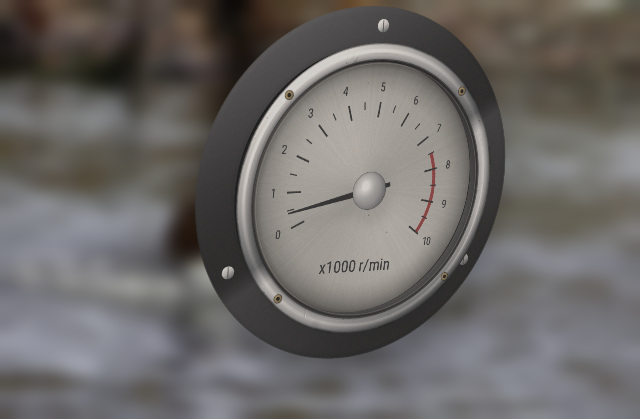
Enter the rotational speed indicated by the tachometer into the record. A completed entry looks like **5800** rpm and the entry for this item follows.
**500** rpm
